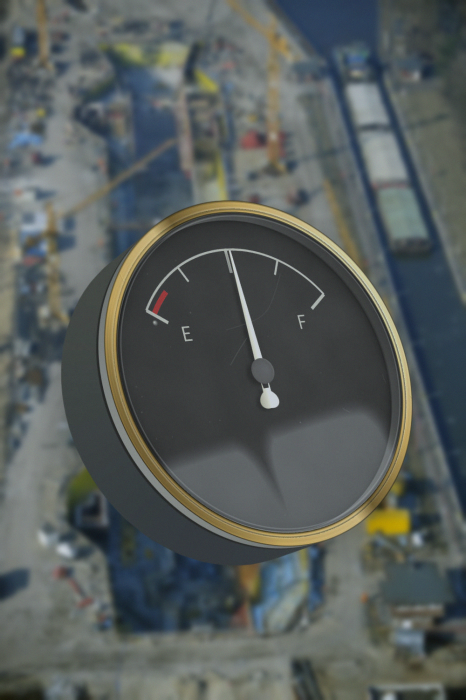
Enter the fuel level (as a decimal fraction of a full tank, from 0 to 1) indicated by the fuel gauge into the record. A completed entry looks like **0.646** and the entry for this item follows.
**0.5**
